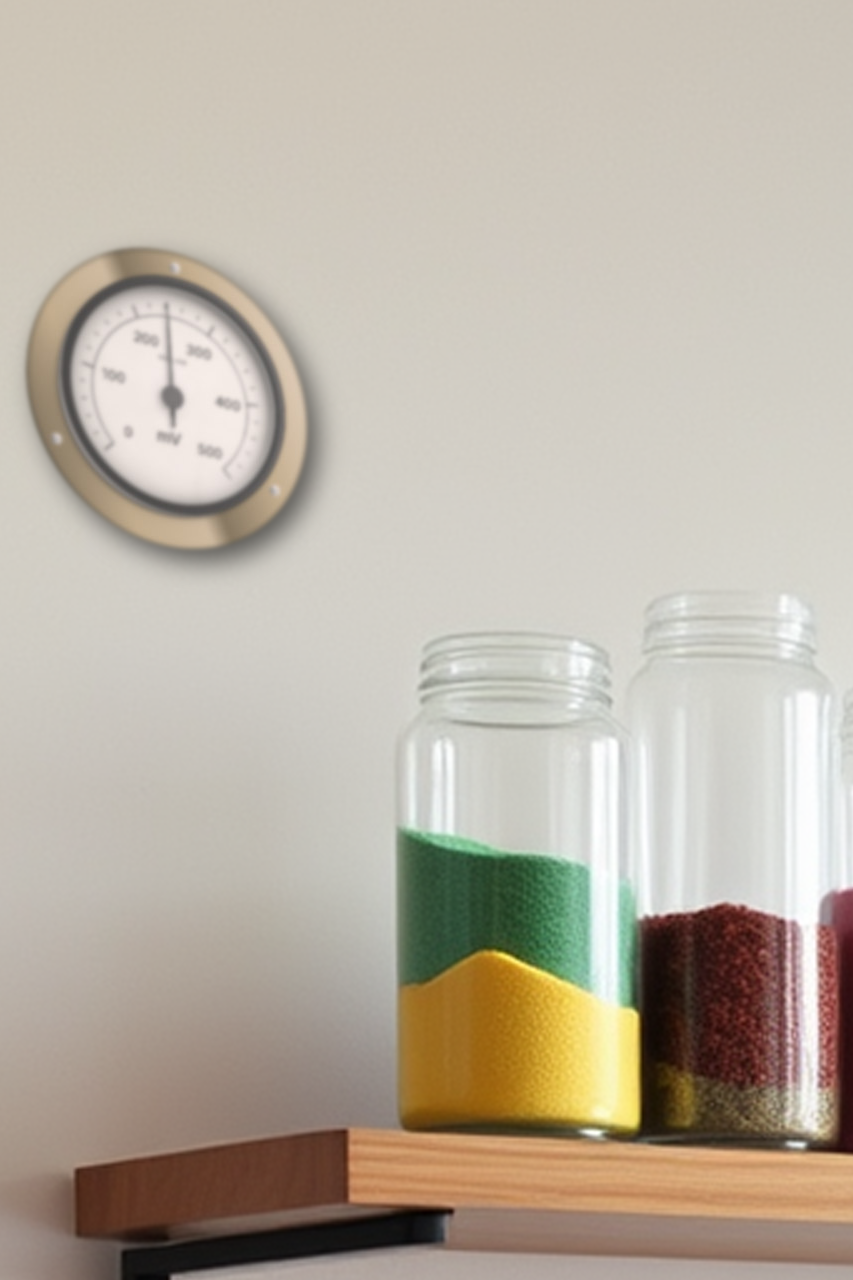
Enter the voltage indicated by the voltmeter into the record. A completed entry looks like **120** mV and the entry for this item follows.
**240** mV
